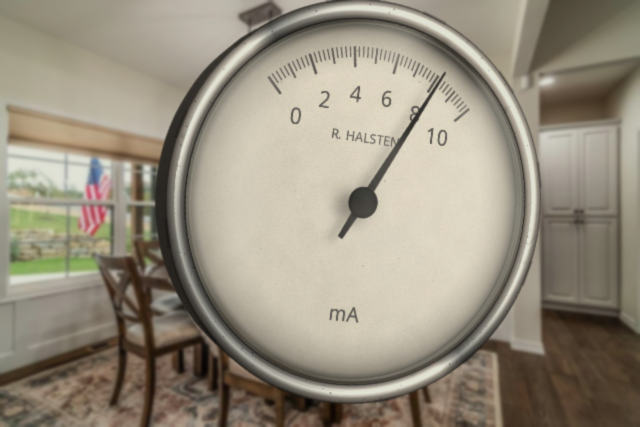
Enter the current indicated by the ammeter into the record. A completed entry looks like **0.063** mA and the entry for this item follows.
**8** mA
